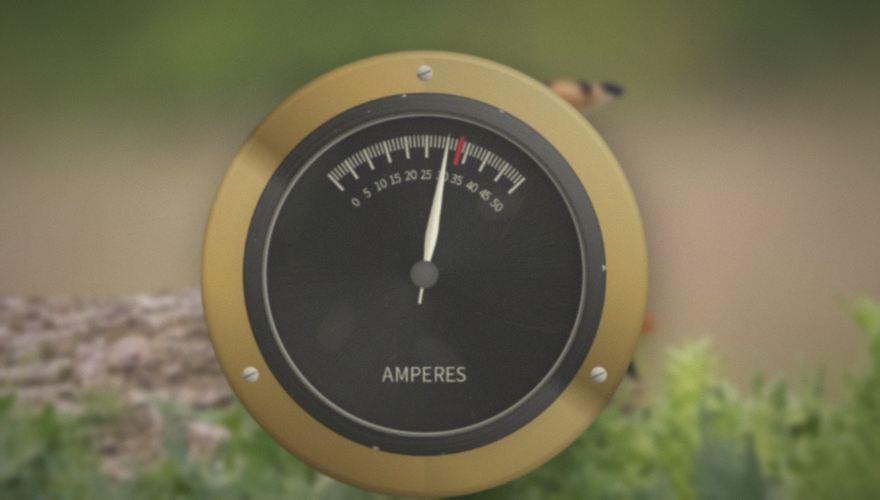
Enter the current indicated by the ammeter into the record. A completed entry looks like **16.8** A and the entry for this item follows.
**30** A
